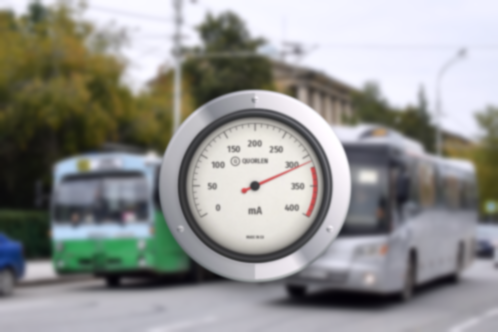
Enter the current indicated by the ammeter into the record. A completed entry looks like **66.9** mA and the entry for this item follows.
**310** mA
